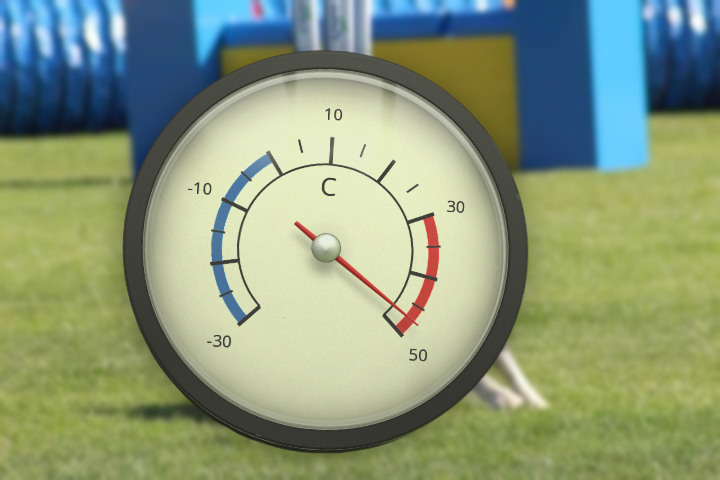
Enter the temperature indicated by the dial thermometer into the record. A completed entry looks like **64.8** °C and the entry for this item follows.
**47.5** °C
